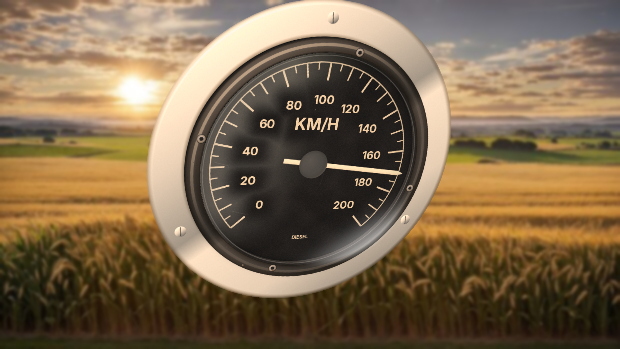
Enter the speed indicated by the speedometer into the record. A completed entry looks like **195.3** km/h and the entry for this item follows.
**170** km/h
